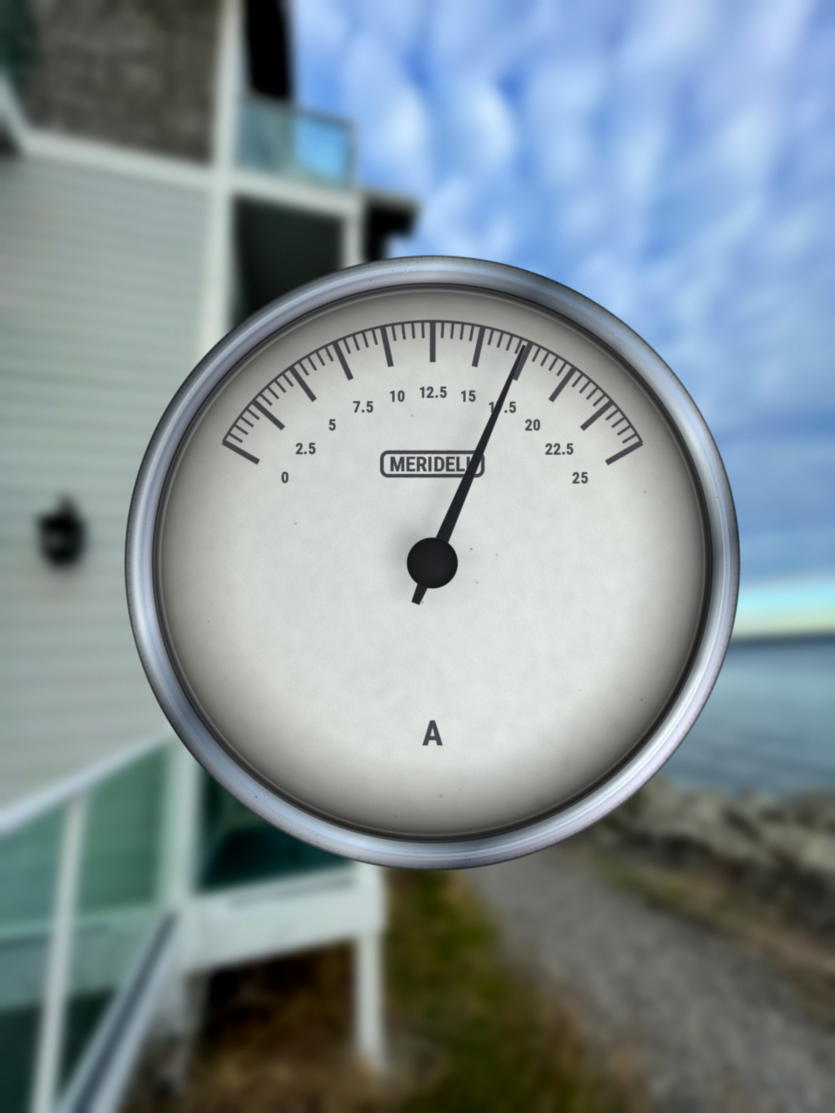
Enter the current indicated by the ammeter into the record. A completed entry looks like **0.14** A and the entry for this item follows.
**17.25** A
